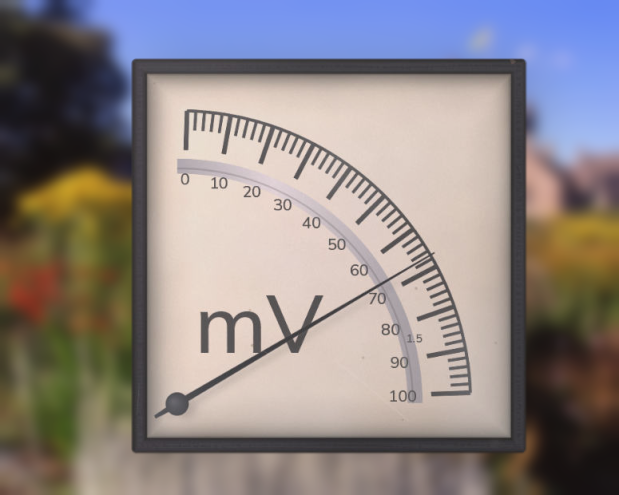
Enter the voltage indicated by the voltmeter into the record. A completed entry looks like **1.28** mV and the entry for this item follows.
**67** mV
